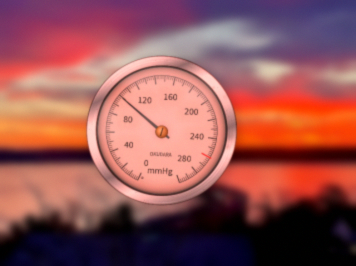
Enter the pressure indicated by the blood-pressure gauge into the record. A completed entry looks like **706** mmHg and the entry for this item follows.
**100** mmHg
